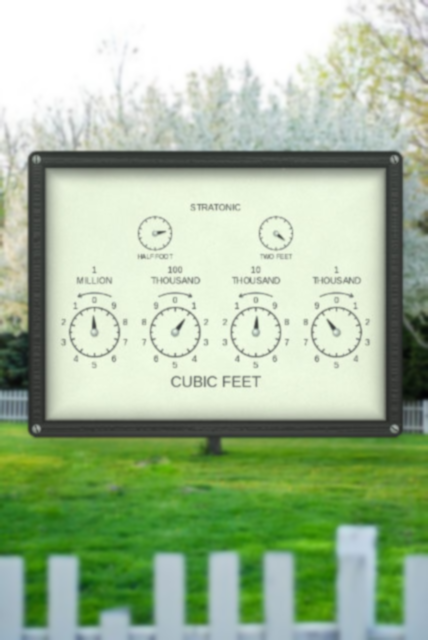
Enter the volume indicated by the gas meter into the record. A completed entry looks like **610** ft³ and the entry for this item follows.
**9900** ft³
